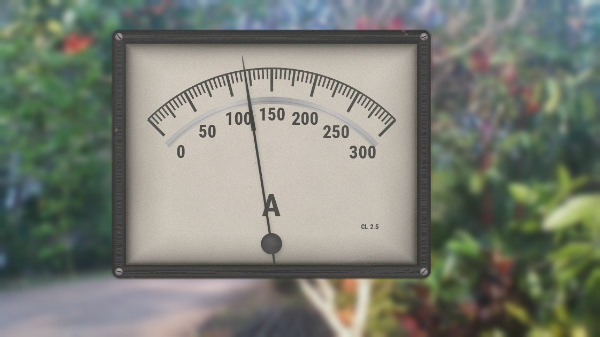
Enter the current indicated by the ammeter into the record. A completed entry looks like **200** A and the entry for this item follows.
**120** A
